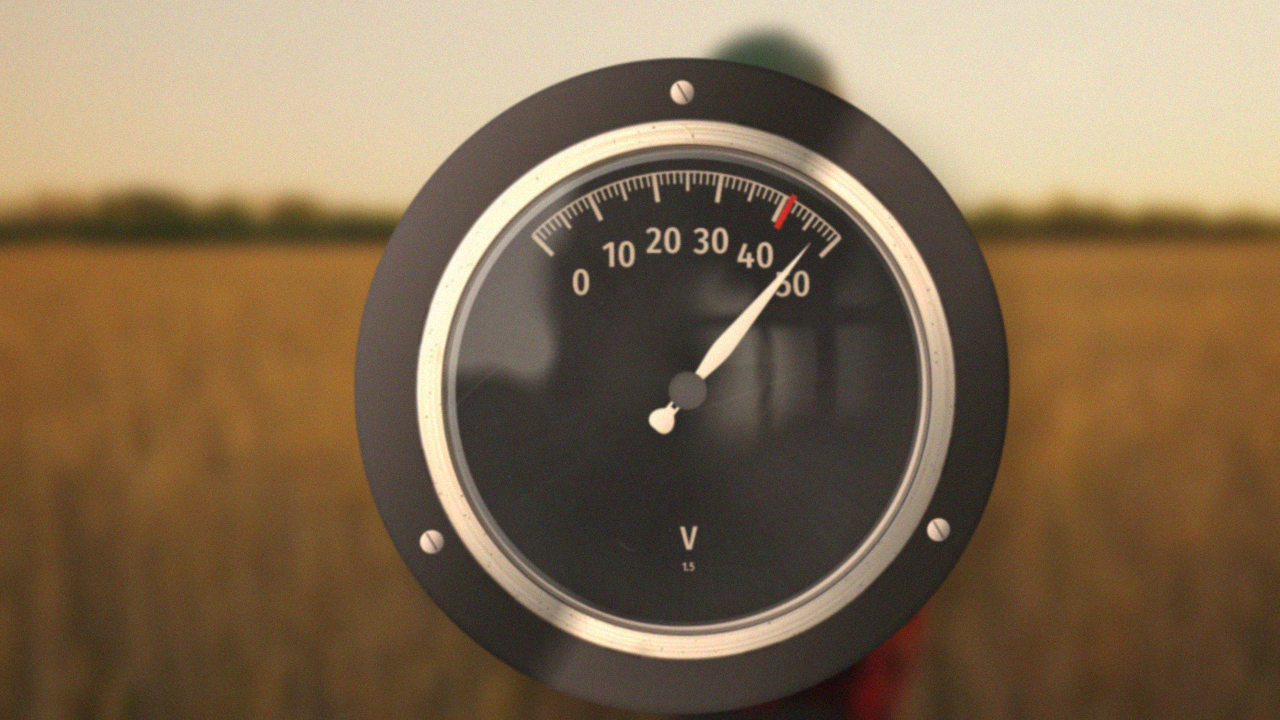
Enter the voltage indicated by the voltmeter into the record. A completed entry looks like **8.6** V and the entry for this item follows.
**47** V
